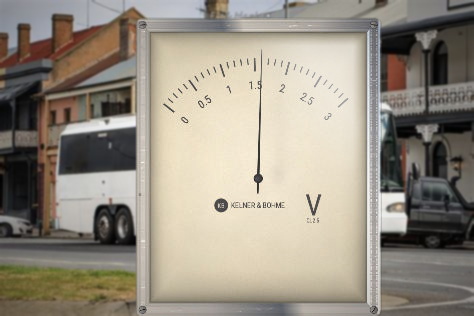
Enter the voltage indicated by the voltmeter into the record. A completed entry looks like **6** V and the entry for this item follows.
**1.6** V
